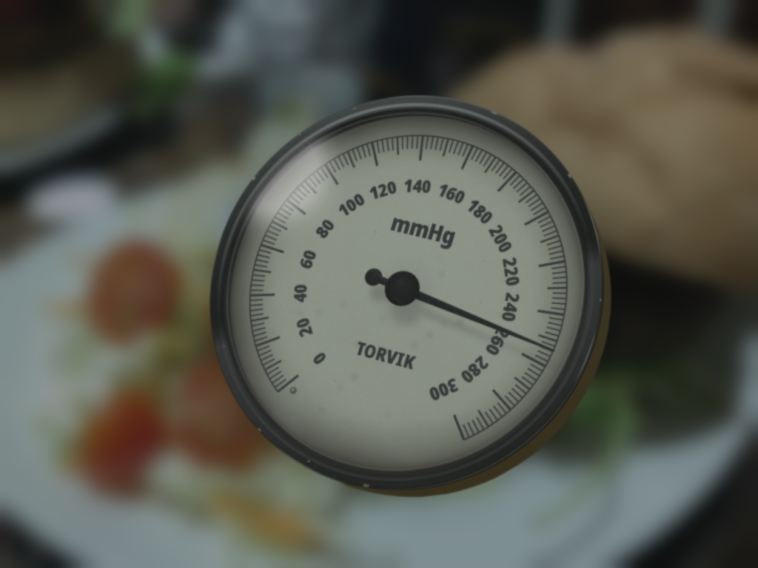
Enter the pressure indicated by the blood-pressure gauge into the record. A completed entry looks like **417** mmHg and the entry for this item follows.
**254** mmHg
